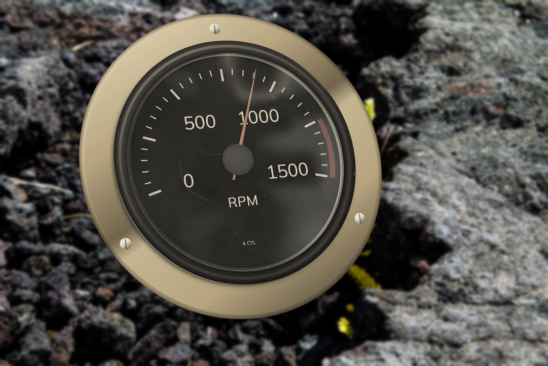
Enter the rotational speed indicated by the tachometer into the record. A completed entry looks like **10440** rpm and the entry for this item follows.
**900** rpm
